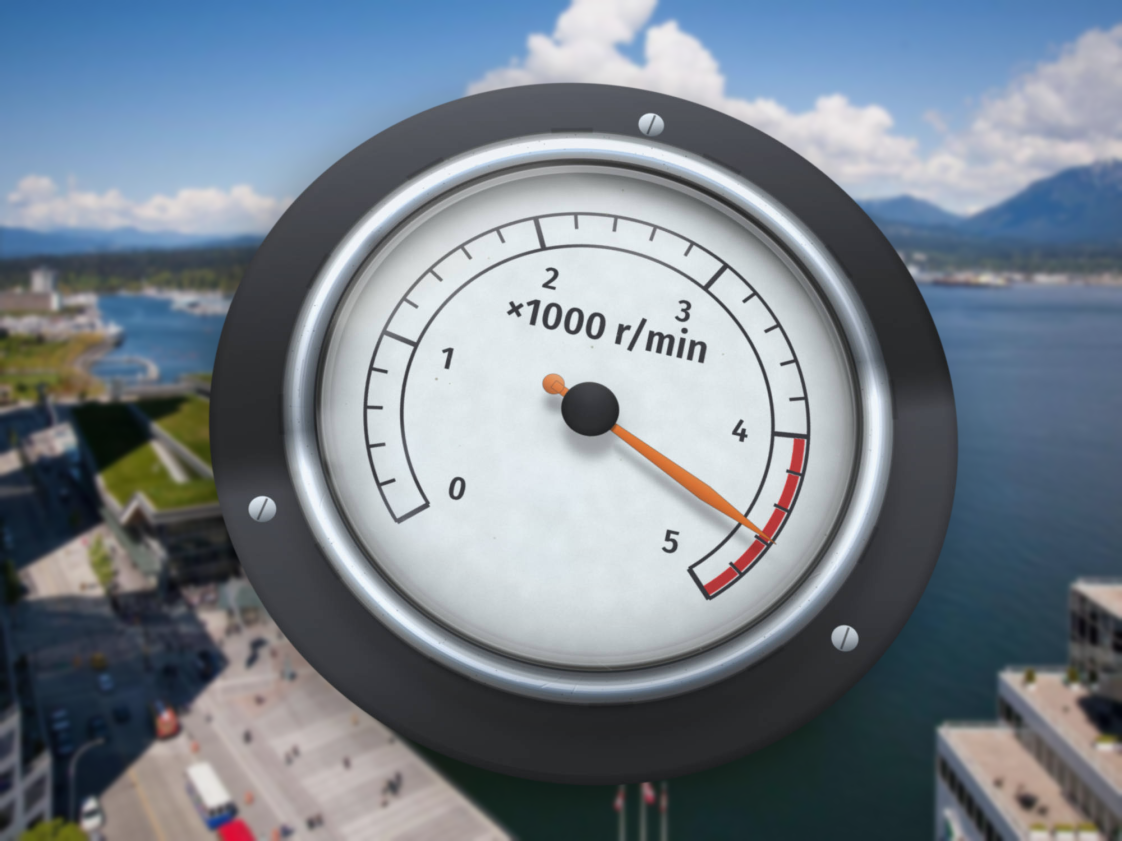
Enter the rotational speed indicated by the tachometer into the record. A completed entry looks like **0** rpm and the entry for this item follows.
**4600** rpm
